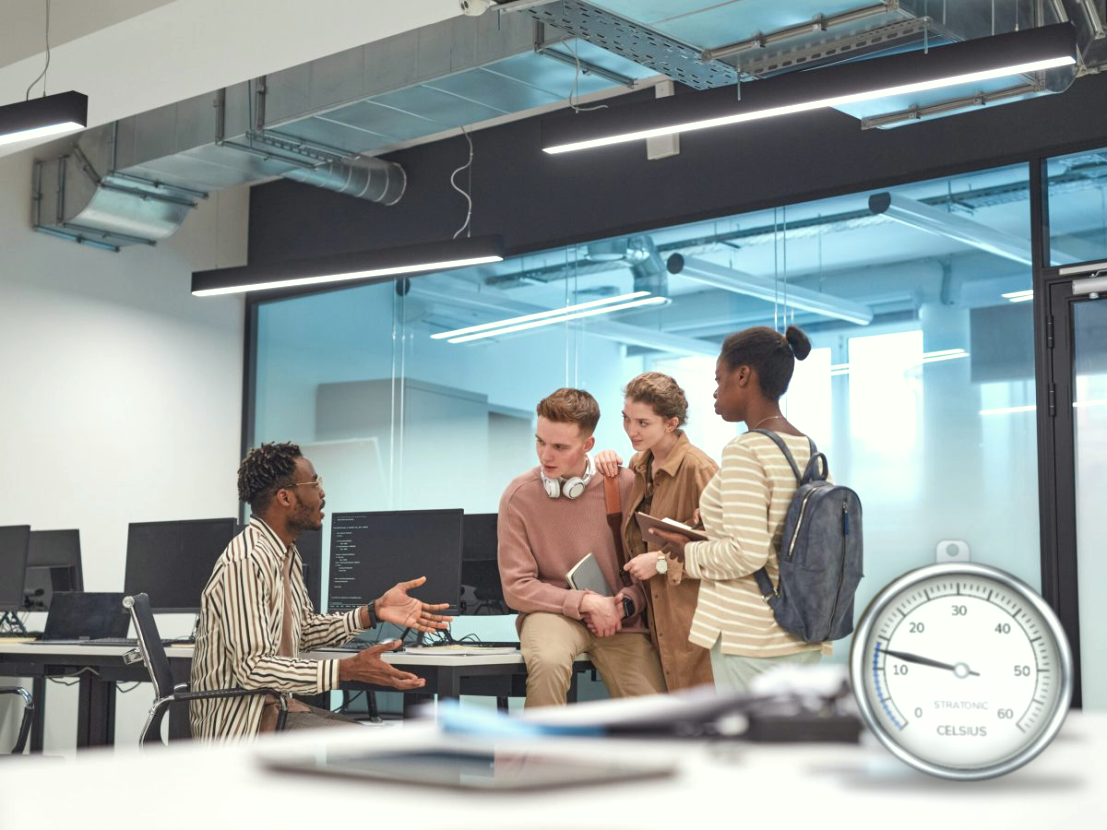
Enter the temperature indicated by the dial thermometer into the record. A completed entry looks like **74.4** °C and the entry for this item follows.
**13** °C
